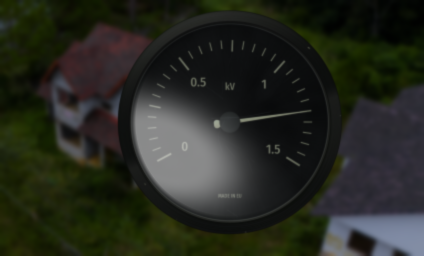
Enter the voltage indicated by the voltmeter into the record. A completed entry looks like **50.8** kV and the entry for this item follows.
**1.25** kV
